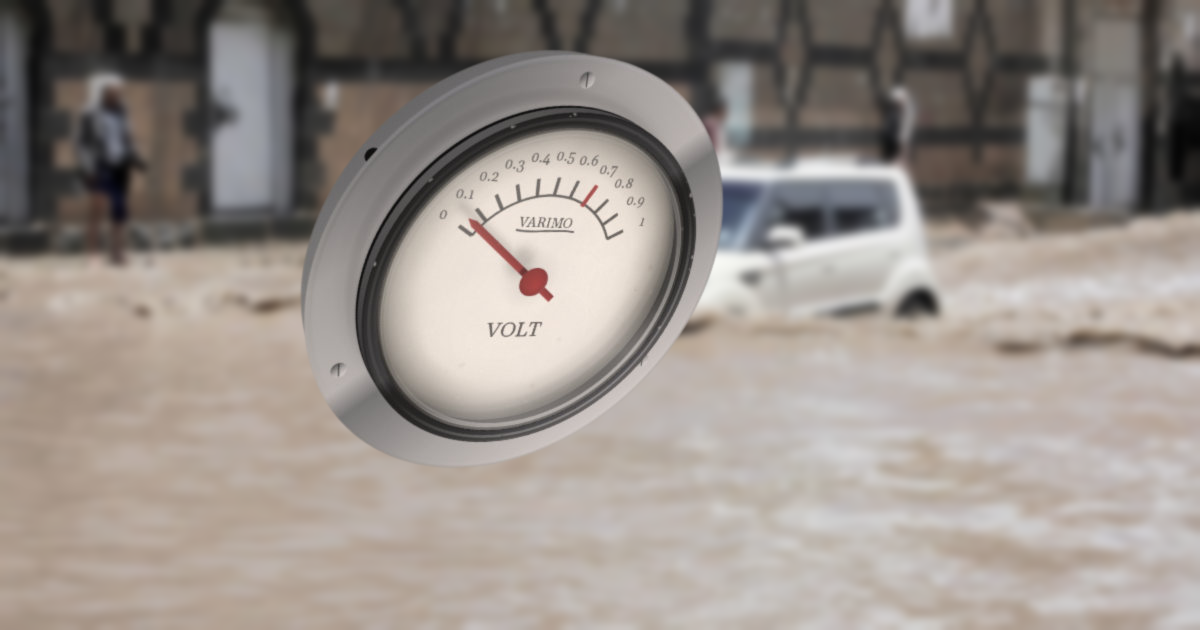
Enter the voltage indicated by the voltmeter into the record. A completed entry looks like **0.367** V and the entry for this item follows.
**0.05** V
